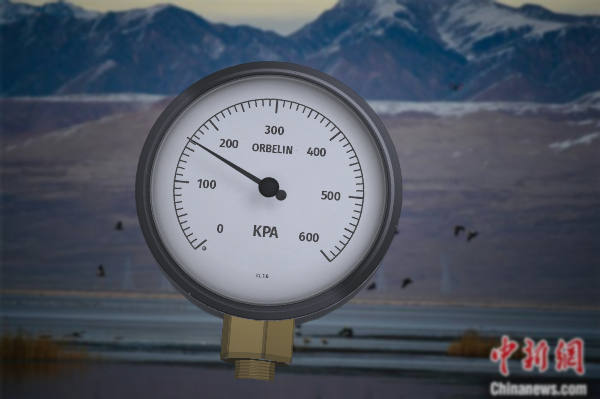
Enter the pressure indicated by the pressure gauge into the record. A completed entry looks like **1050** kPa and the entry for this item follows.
**160** kPa
